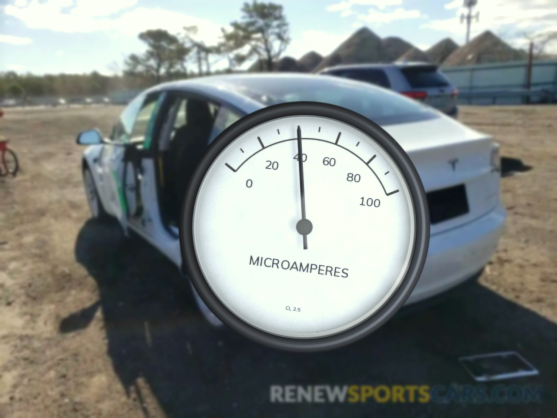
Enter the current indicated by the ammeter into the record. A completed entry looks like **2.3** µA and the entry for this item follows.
**40** µA
